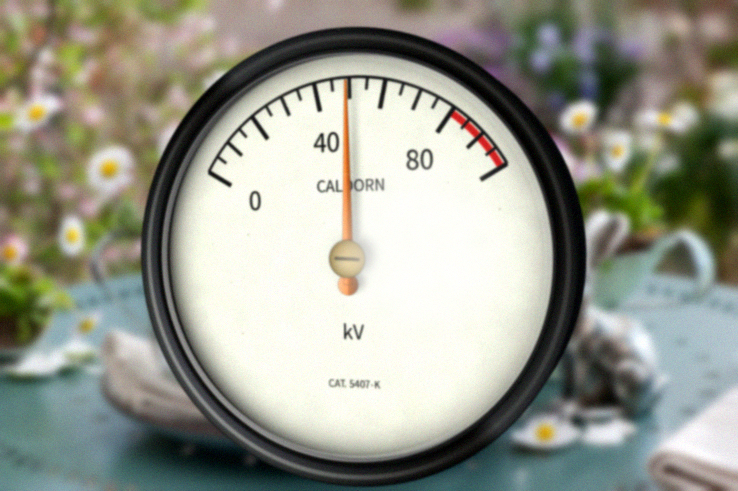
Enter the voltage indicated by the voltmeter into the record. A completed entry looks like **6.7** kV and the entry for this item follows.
**50** kV
